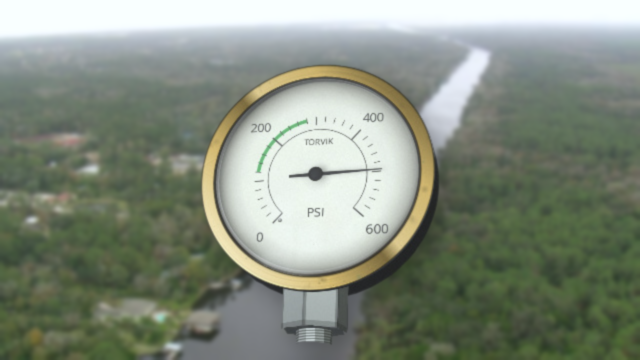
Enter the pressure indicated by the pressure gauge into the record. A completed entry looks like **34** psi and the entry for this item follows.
**500** psi
